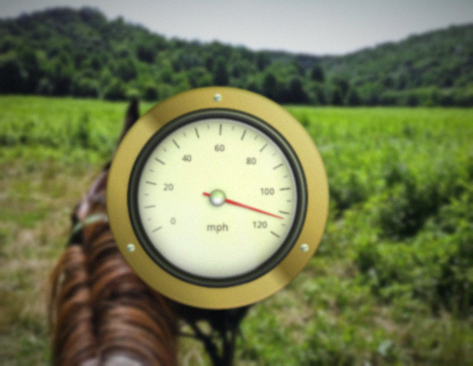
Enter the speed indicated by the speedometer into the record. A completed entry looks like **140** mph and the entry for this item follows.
**112.5** mph
